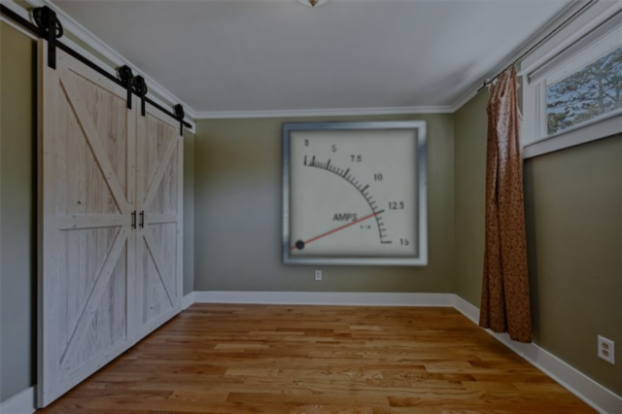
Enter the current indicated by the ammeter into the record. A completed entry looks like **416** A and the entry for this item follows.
**12.5** A
